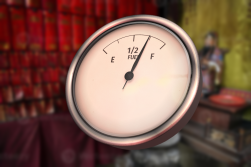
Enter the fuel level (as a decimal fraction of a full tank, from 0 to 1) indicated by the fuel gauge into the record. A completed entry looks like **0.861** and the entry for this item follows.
**0.75**
